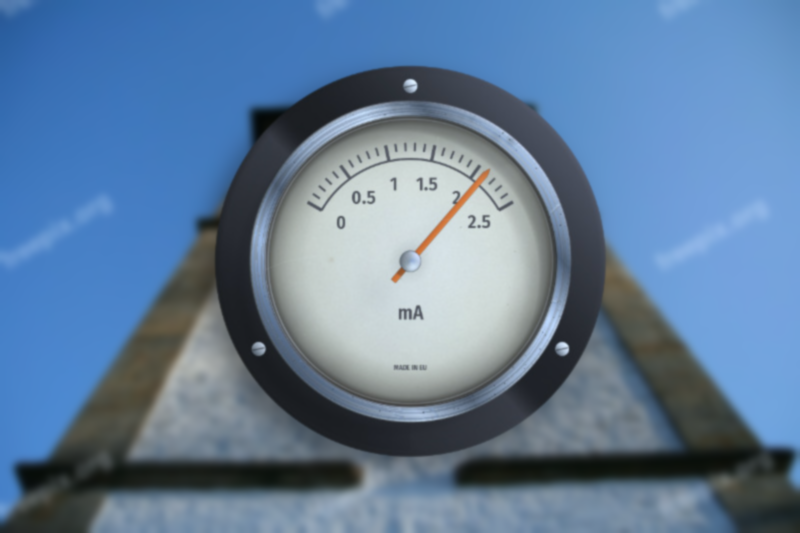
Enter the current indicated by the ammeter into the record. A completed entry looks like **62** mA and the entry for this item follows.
**2.1** mA
